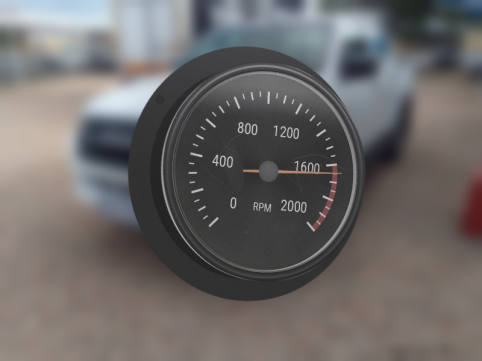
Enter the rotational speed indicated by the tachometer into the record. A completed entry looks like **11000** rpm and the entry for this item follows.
**1650** rpm
